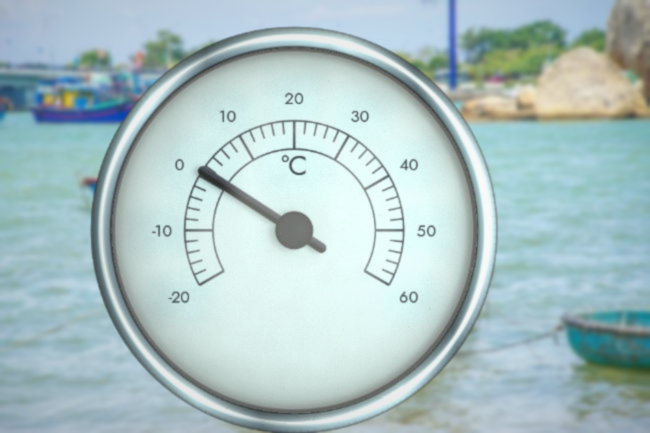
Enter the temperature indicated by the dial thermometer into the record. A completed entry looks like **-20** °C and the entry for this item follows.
**1** °C
